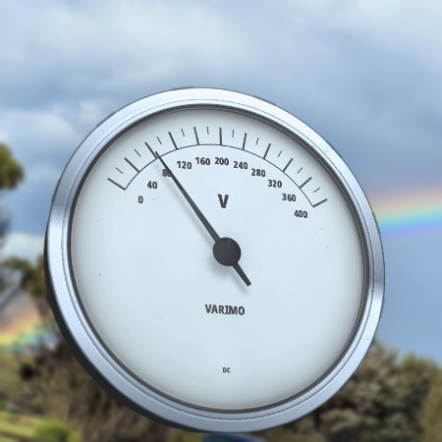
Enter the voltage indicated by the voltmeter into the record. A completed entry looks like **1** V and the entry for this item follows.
**80** V
